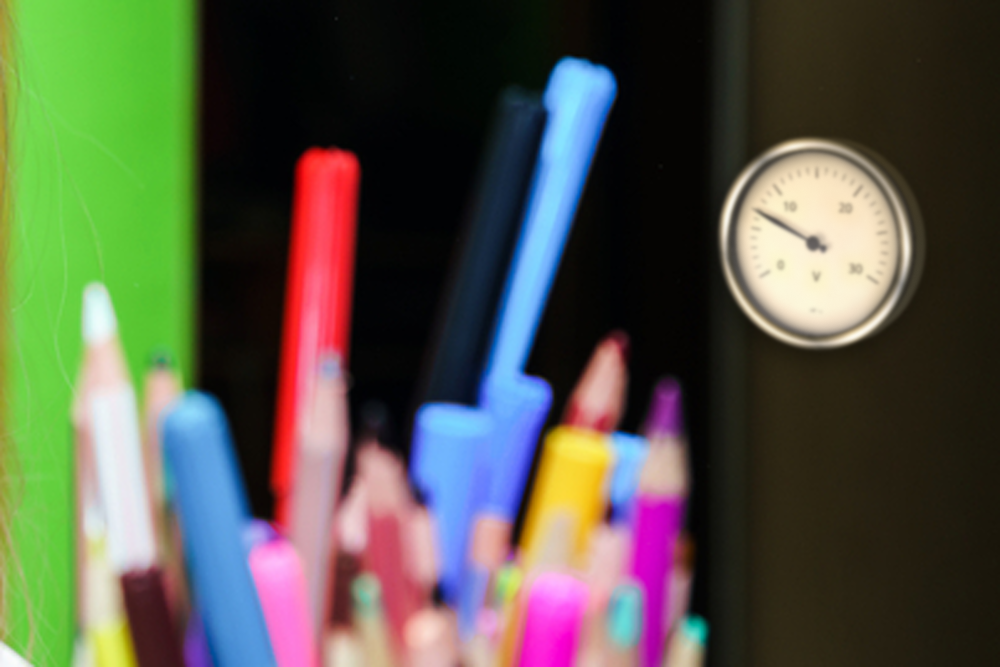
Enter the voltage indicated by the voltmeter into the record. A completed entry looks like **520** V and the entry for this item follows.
**7** V
